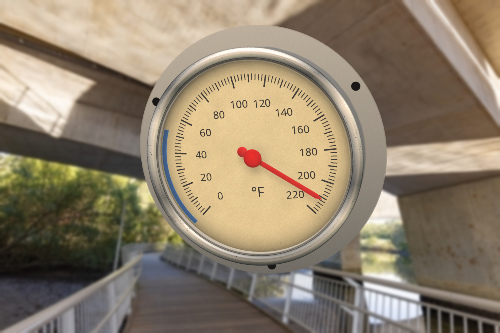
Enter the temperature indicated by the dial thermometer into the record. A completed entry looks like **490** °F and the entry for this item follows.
**210** °F
